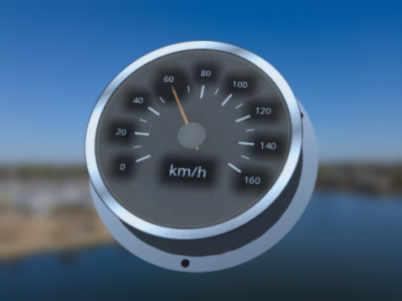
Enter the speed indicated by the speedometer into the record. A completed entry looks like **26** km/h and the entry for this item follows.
**60** km/h
